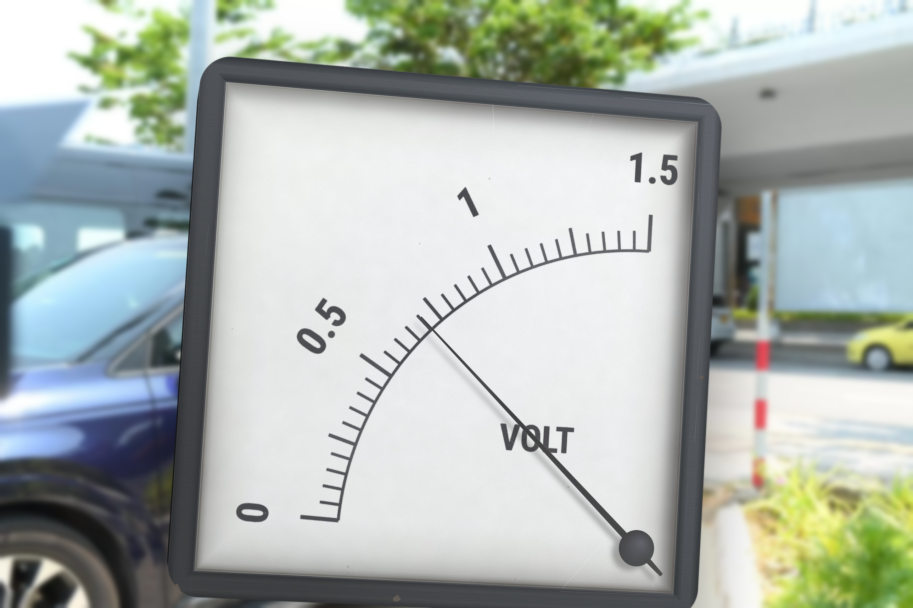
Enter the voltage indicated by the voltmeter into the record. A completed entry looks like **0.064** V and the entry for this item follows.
**0.7** V
